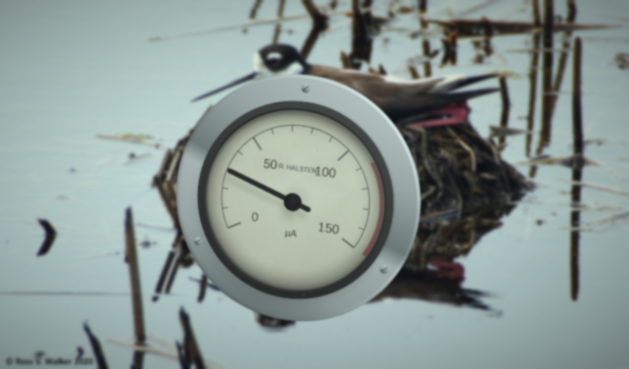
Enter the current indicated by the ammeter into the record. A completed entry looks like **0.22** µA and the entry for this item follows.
**30** µA
